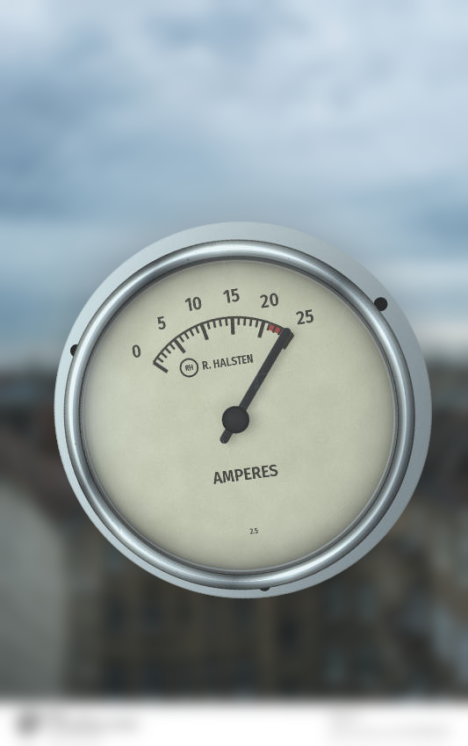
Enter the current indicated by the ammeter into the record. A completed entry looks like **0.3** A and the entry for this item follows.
**24** A
